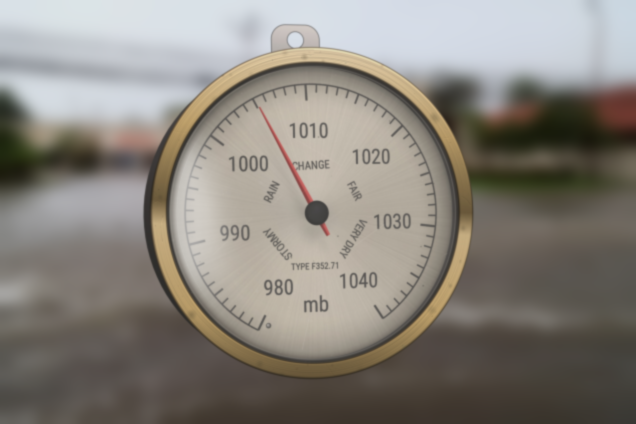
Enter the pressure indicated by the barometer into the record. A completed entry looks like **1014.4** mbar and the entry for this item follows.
**1005** mbar
